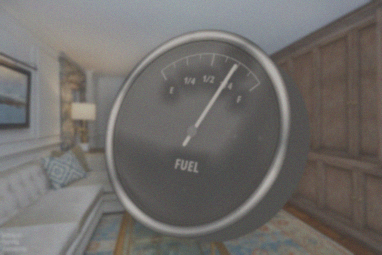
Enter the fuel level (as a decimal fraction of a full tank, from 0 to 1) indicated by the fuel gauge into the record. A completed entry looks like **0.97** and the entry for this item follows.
**0.75**
